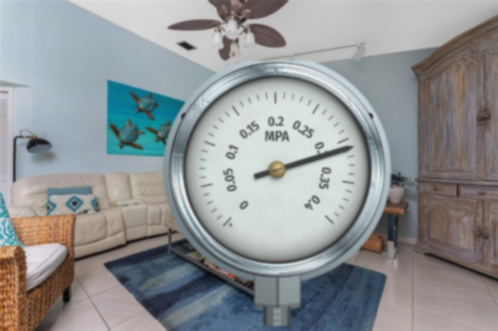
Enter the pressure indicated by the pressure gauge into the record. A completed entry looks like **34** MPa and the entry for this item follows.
**0.31** MPa
